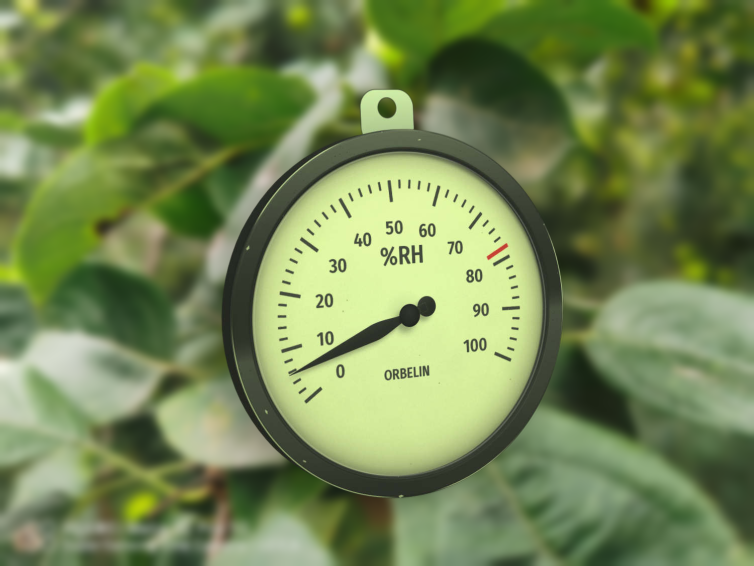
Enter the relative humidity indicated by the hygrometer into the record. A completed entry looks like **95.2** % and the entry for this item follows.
**6** %
